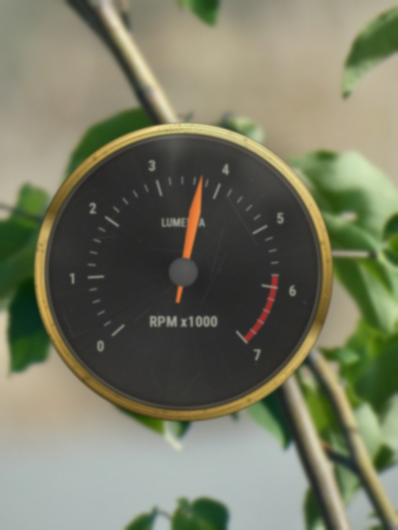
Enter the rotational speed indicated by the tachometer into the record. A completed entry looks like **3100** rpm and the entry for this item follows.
**3700** rpm
